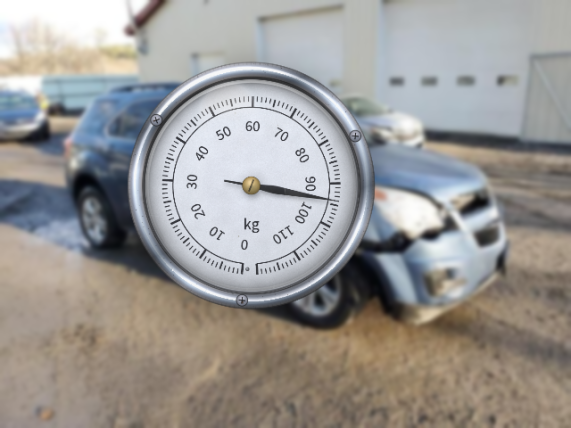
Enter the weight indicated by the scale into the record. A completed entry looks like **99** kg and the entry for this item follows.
**94** kg
